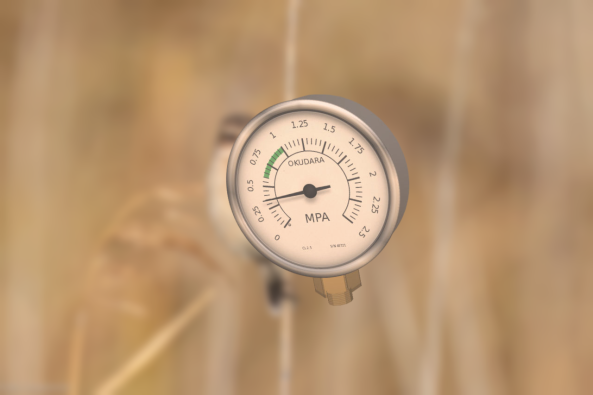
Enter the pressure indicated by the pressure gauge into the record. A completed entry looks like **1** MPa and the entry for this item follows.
**0.35** MPa
